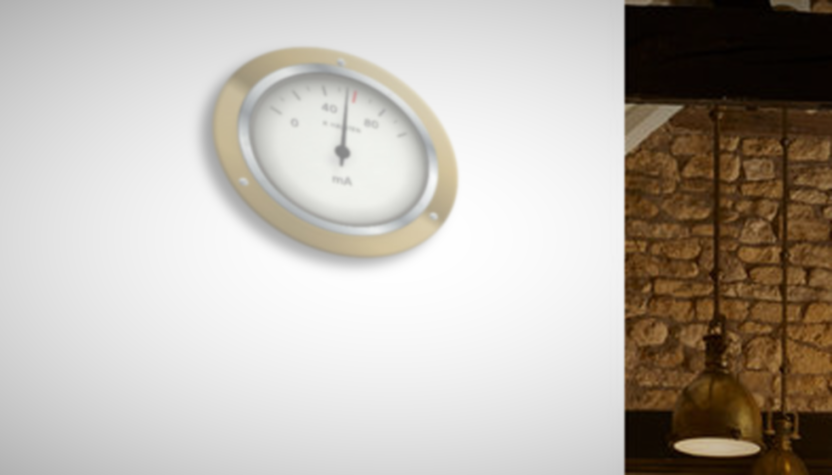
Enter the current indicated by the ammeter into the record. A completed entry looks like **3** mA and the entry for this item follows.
**55** mA
